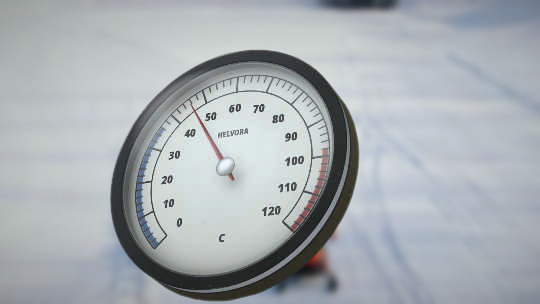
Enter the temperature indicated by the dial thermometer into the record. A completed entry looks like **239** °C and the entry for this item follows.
**46** °C
